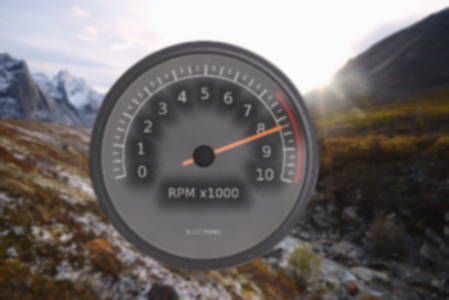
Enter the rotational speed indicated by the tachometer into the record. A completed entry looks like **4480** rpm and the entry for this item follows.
**8250** rpm
